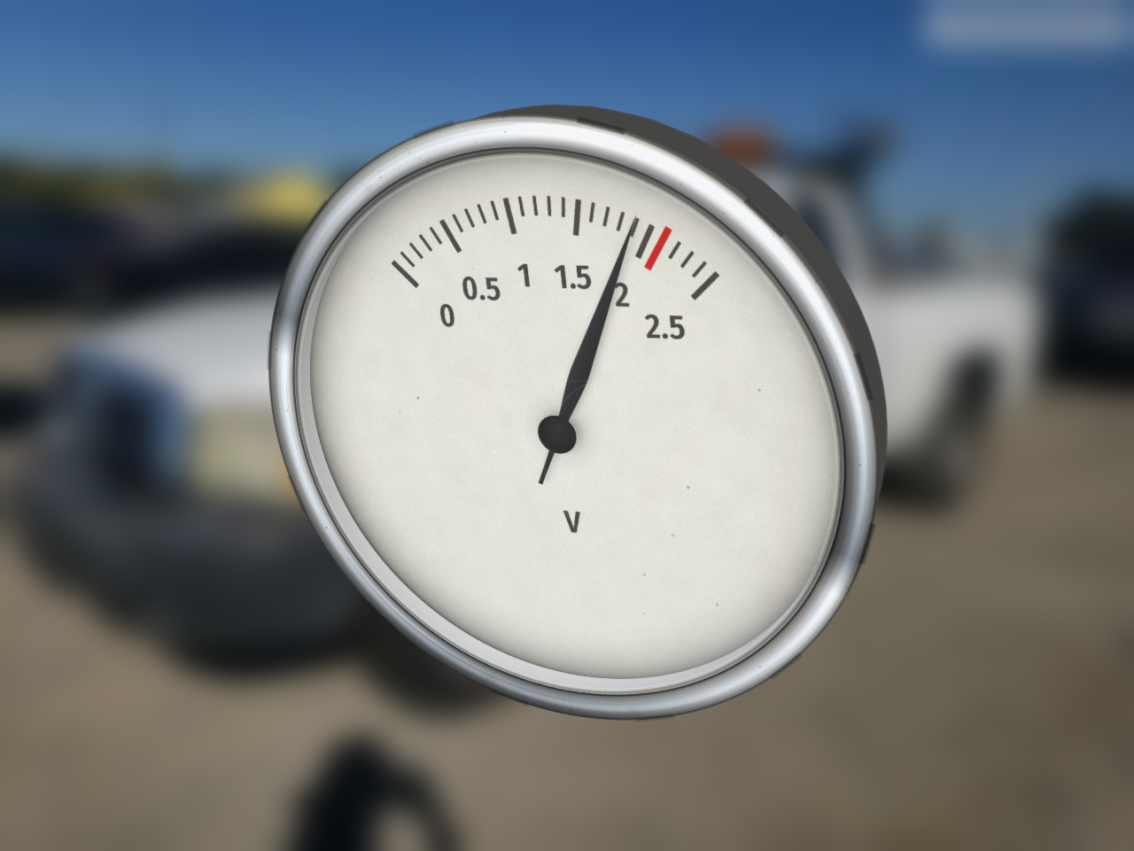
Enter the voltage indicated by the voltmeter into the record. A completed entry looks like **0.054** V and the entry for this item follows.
**1.9** V
